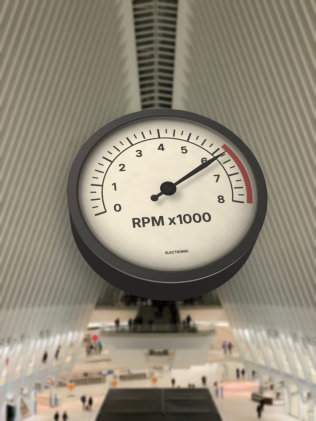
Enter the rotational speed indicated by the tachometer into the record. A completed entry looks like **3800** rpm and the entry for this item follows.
**6250** rpm
